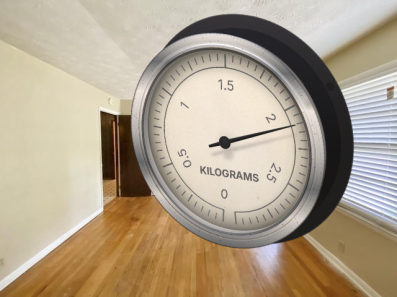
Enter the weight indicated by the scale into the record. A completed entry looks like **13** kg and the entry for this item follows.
**2.1** kg
